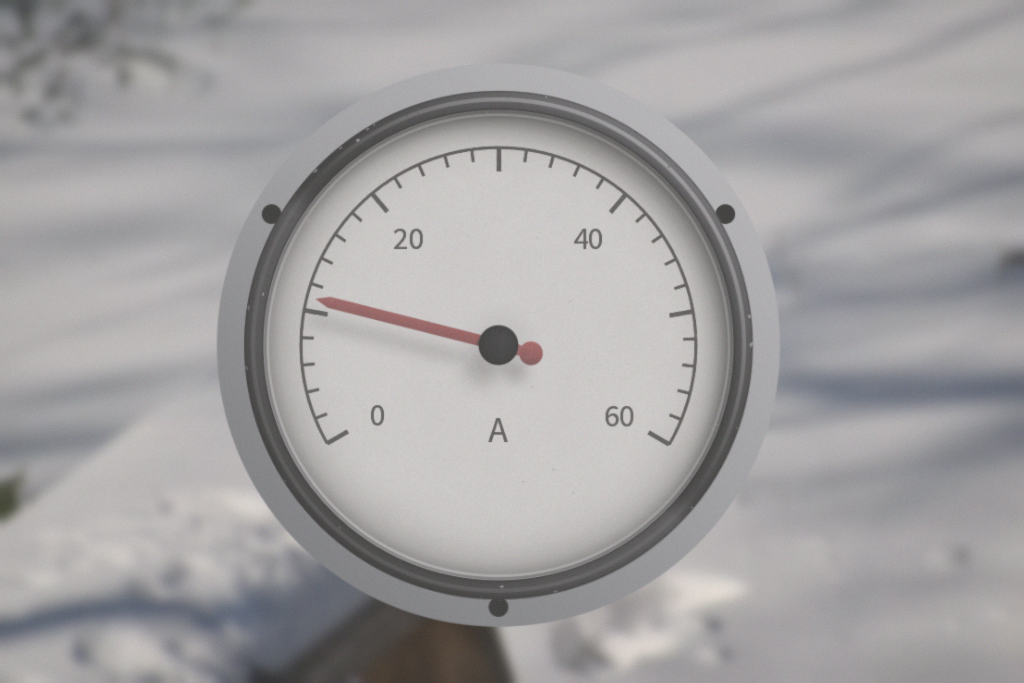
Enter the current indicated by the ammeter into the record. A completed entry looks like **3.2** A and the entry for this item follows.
**11** A
